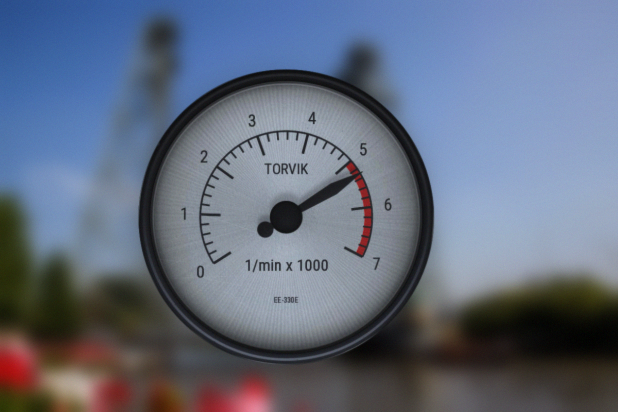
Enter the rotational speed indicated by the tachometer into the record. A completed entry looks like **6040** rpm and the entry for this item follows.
**5300** rpm
